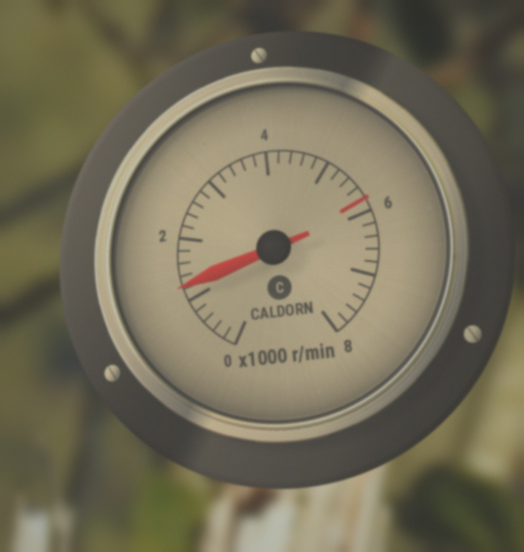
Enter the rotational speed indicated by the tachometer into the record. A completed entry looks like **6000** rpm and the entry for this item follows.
**1200** rpm
